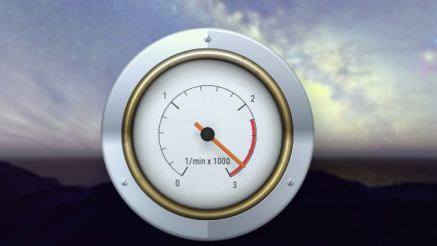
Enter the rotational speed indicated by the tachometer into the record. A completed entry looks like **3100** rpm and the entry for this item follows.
**2800** rpm
